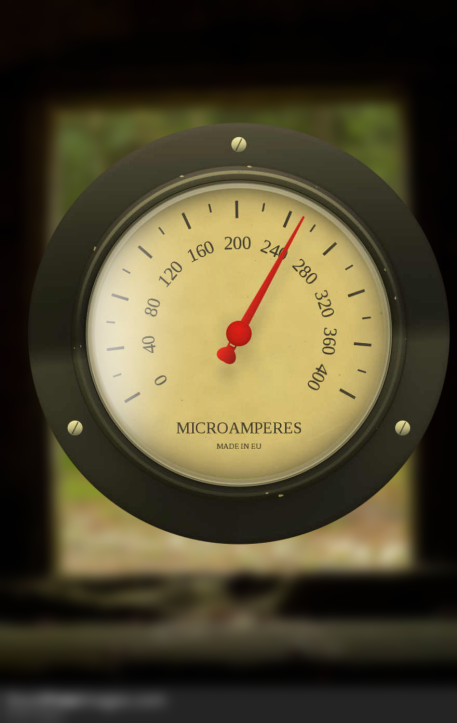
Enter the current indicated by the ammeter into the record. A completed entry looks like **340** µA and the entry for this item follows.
**250** µA
